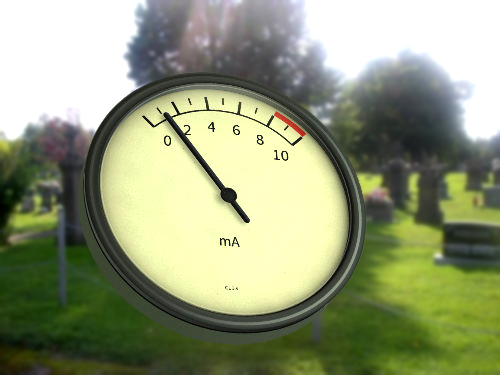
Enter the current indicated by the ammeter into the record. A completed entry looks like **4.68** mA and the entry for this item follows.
**1** mA
